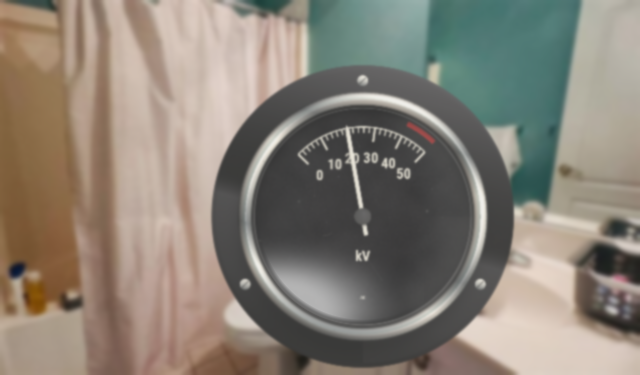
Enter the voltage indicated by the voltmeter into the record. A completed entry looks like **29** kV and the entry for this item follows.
**20** kV
